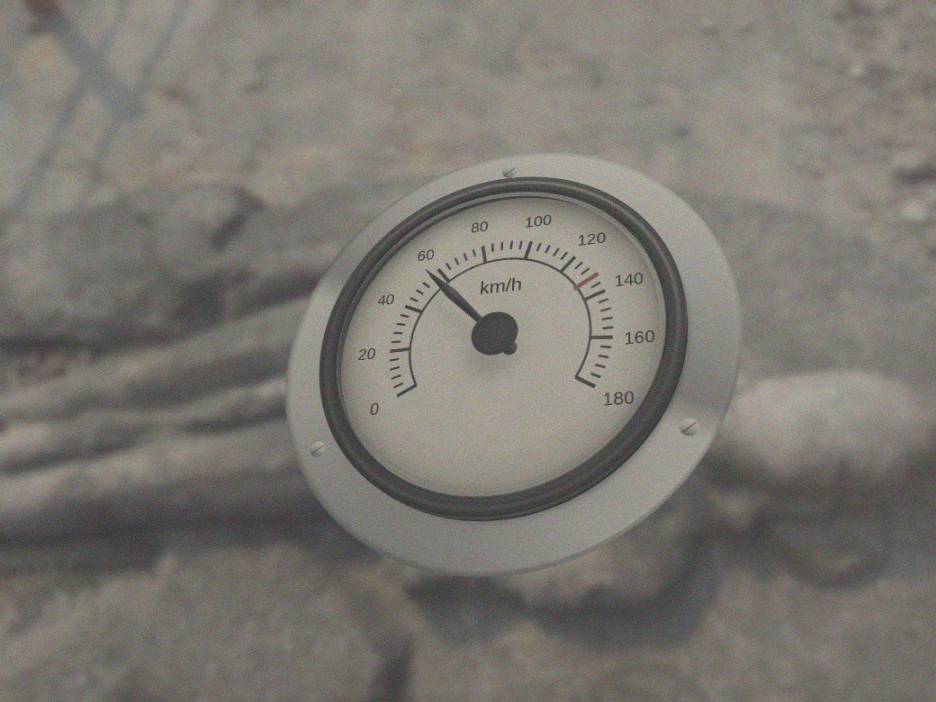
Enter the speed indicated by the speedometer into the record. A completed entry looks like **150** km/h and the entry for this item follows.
**56** km/h
